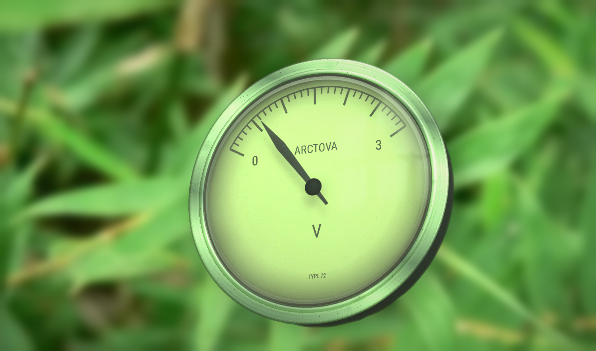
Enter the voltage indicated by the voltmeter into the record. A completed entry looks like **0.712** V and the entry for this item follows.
**0.6** V
